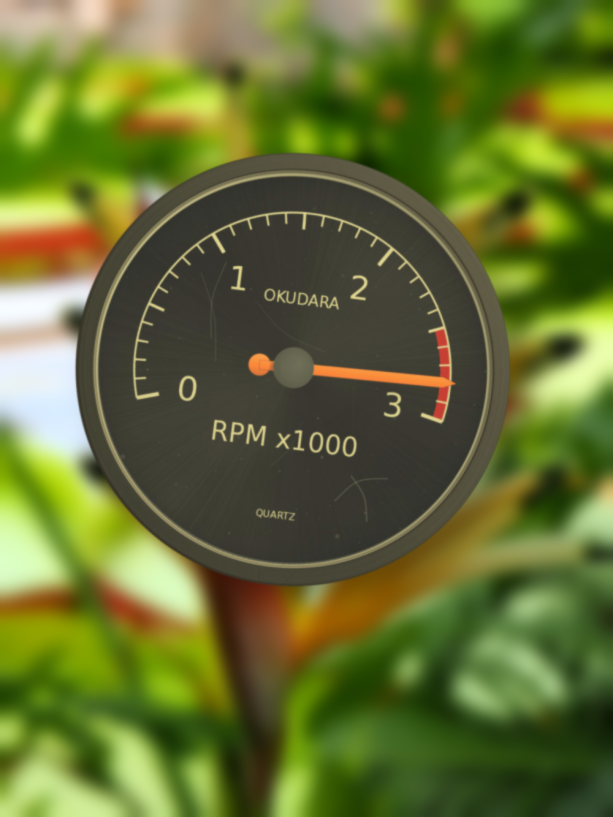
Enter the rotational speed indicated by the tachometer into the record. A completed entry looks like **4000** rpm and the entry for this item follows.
**2800** rpm
